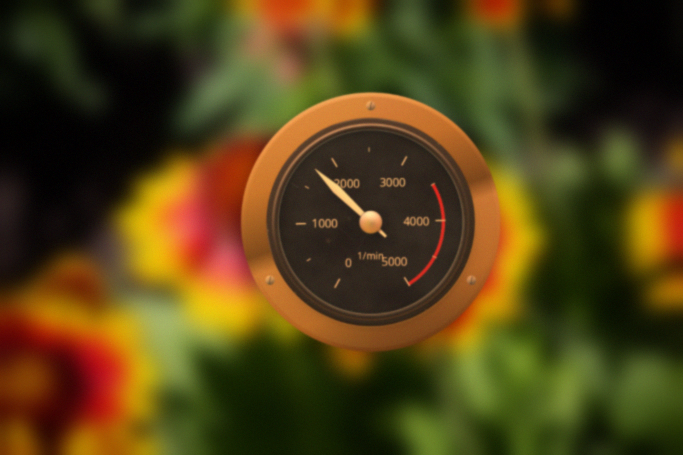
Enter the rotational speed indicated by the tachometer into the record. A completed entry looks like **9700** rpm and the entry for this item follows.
**1750** rpm
